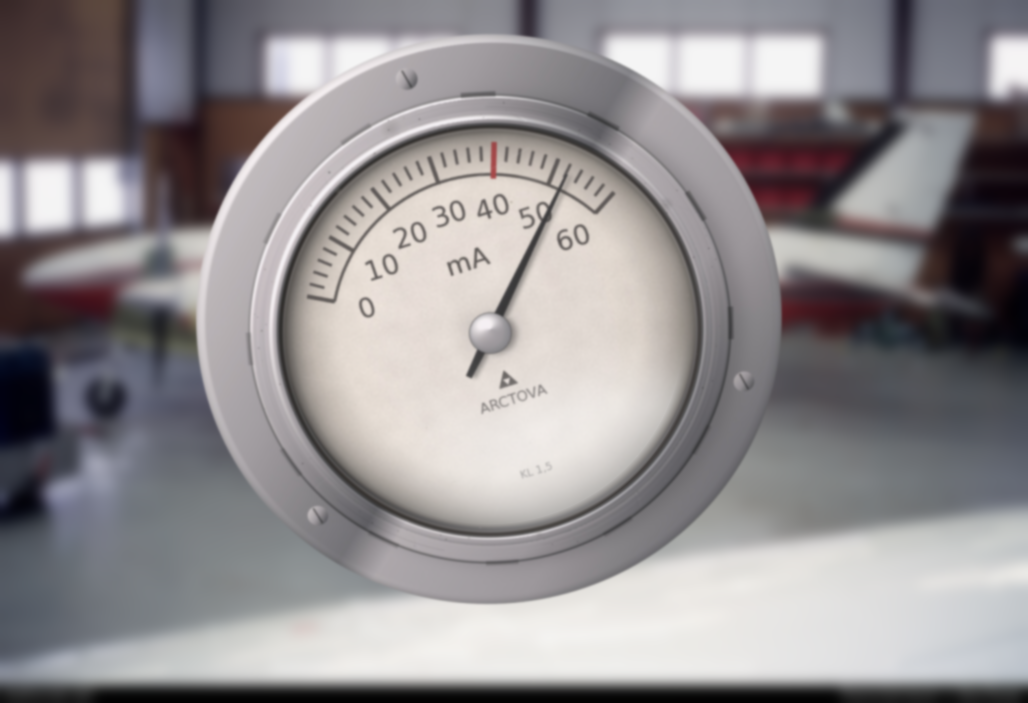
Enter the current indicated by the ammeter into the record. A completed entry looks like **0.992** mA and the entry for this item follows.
**52** mA
